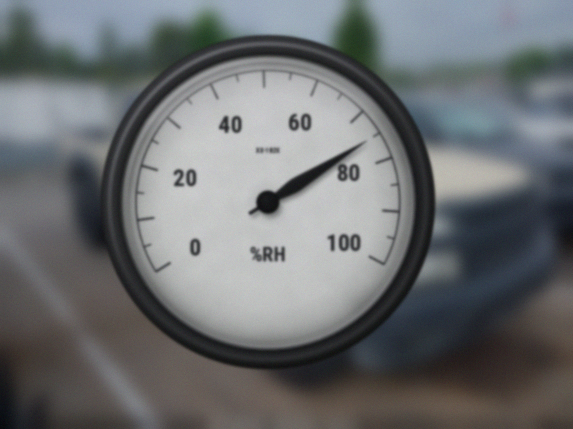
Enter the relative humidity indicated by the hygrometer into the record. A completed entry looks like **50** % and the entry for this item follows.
**75** %
